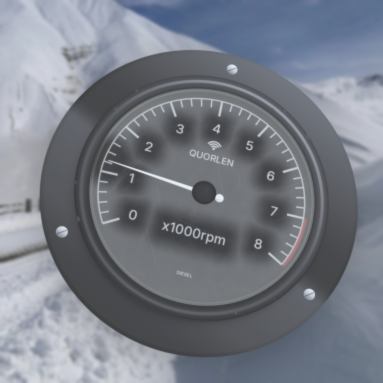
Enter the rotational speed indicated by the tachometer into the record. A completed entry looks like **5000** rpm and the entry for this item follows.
**1200** rpm
